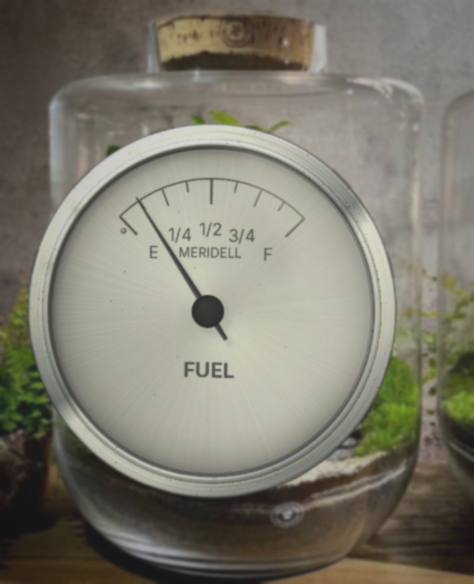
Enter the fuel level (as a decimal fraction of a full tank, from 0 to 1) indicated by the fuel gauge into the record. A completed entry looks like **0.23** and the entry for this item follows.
**0.125**
